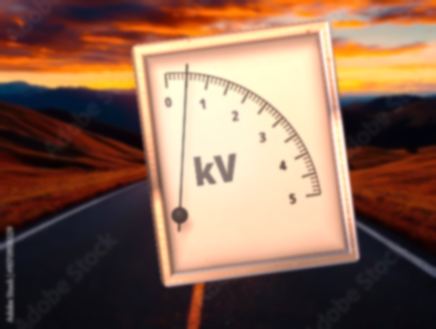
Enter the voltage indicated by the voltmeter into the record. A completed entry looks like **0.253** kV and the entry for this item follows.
**0.5** kV
